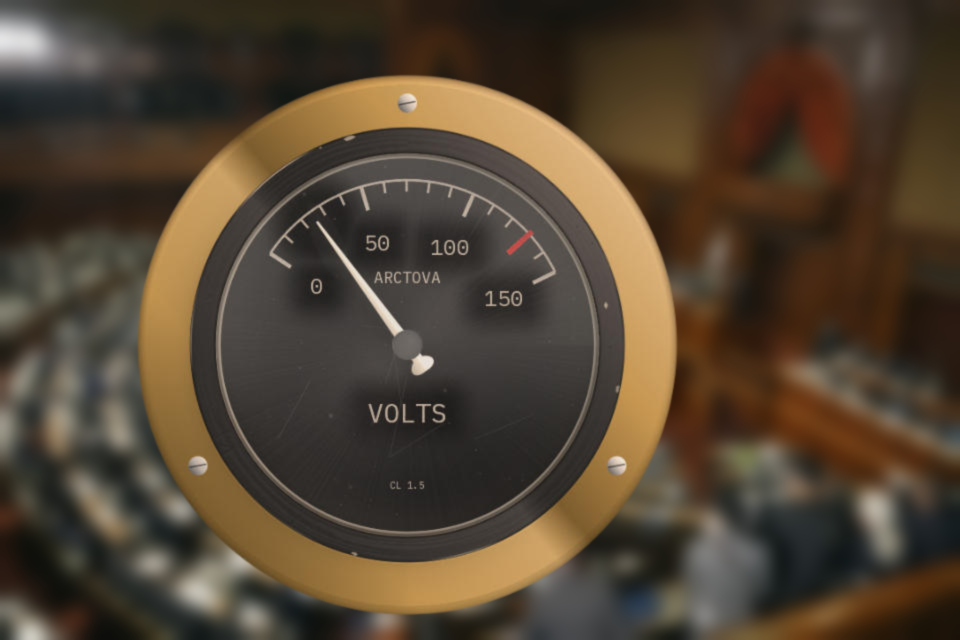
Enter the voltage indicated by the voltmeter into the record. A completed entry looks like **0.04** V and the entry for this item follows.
**25** V
